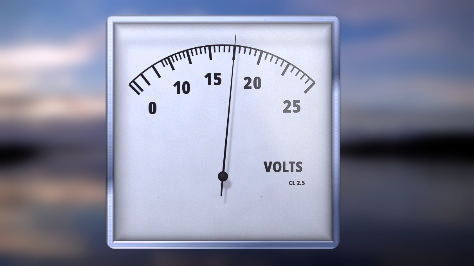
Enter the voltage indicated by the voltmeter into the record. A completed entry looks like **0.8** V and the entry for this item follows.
**17.5** V
